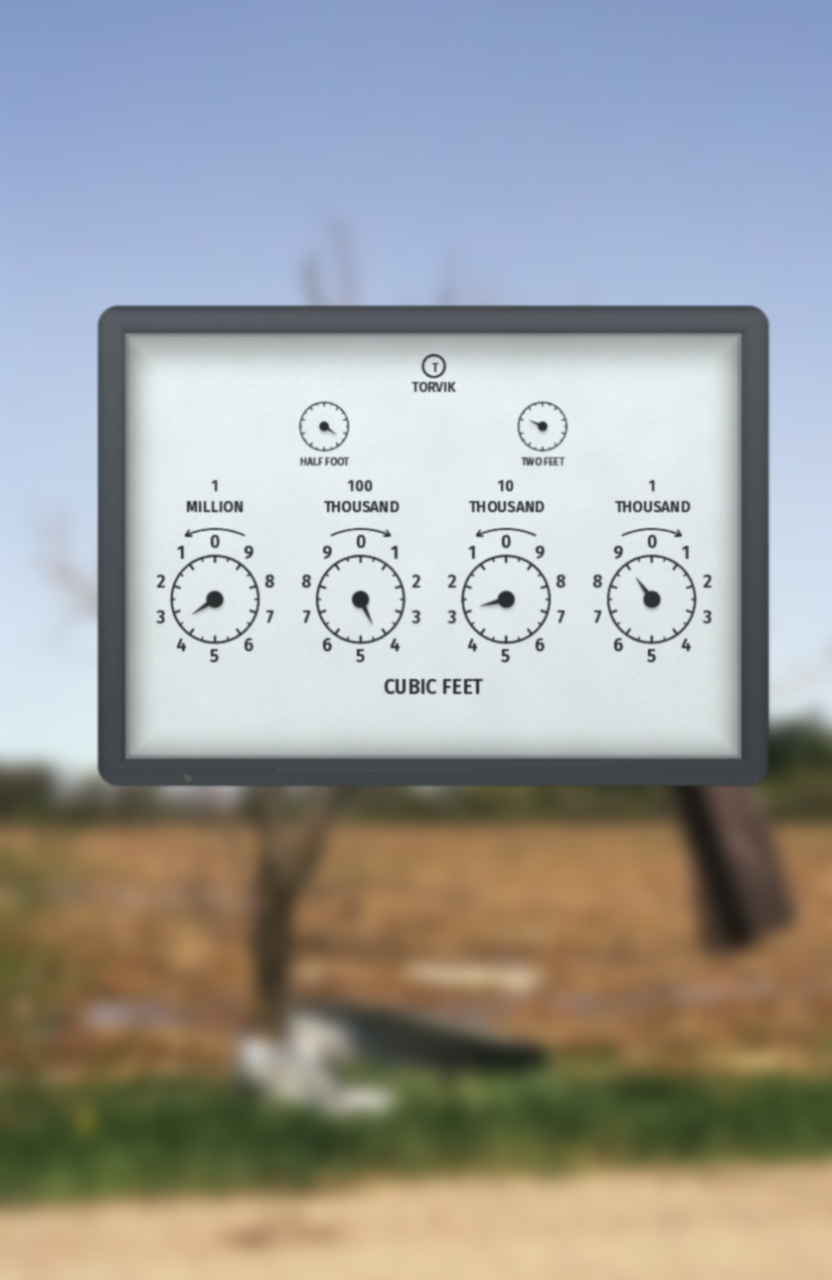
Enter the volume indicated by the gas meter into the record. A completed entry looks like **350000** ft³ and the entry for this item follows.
**342900** ft³
